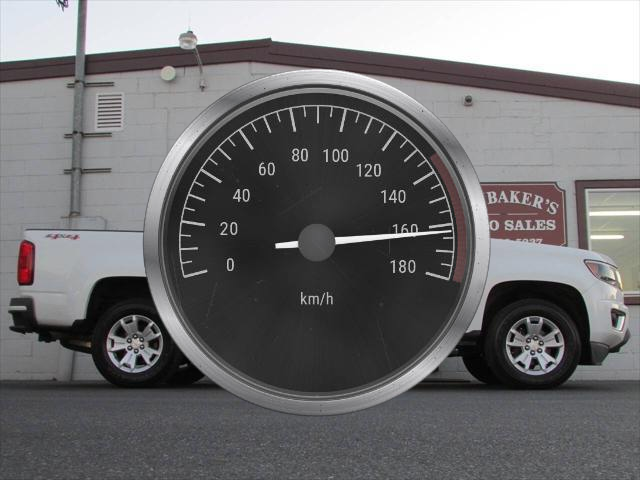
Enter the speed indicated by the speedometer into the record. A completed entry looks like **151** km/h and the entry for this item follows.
**162.5** km/h
